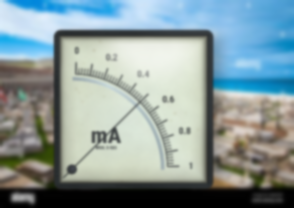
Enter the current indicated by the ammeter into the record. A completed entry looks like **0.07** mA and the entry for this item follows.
**0.5** mA
